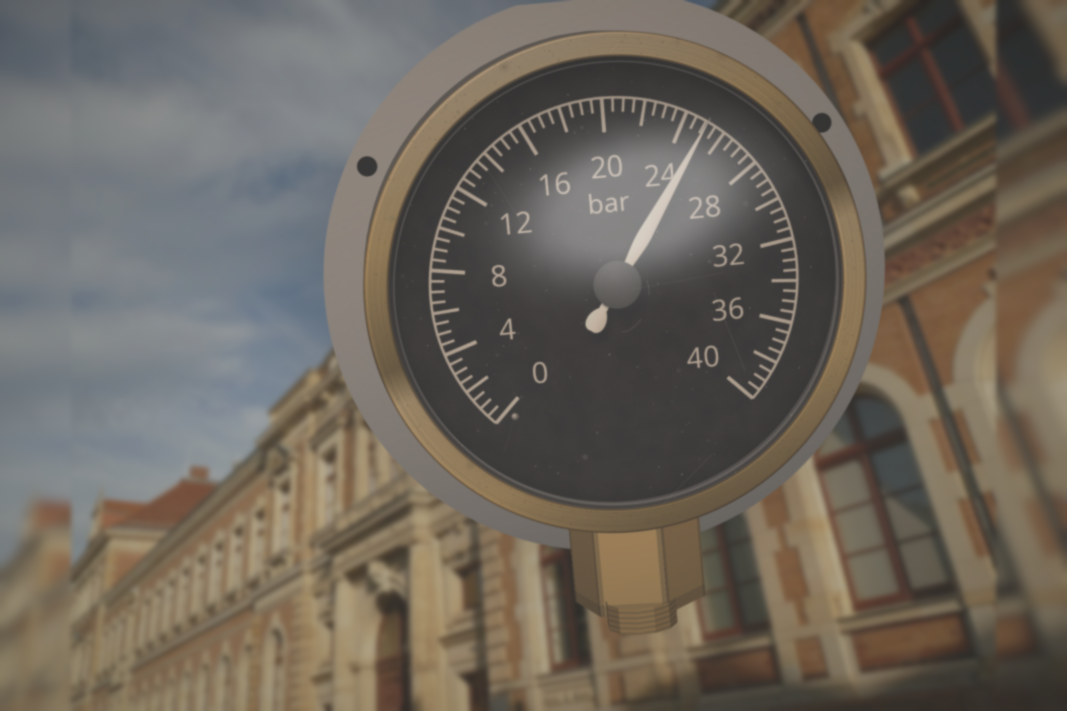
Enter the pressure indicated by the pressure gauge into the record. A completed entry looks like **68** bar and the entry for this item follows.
**25** bar
